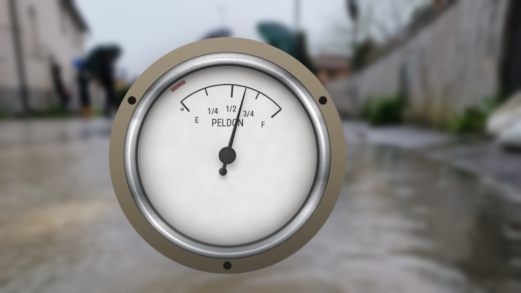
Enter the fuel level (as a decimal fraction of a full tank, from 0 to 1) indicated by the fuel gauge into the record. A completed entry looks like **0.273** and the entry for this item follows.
**0.625**
